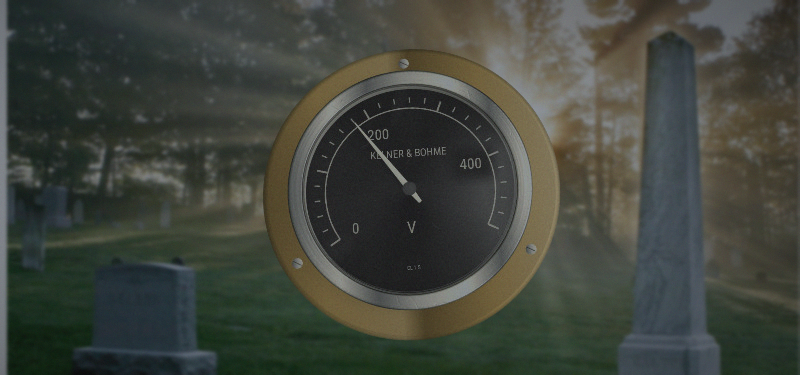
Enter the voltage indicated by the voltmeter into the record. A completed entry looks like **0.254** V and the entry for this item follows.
**180** V
